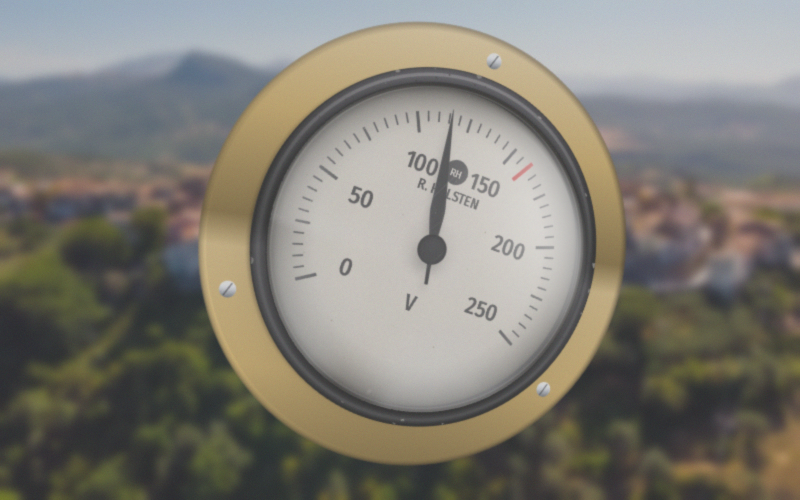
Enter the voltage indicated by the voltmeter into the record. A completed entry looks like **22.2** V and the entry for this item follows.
**115** V
